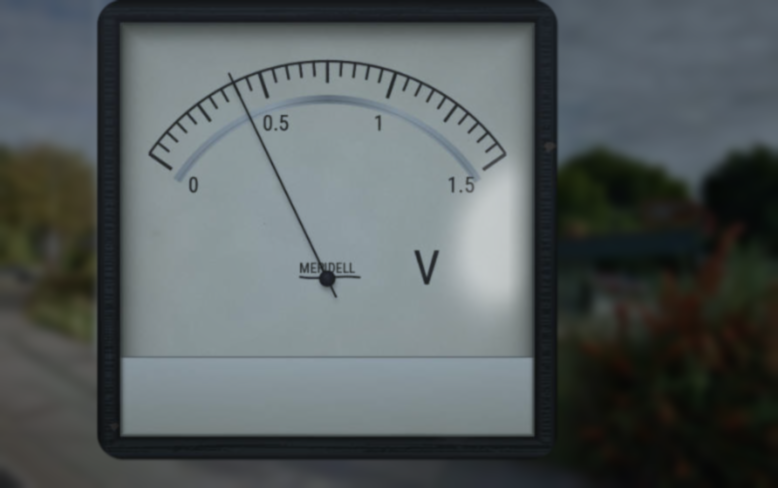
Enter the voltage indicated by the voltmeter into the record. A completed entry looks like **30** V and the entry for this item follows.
**0.4** V
